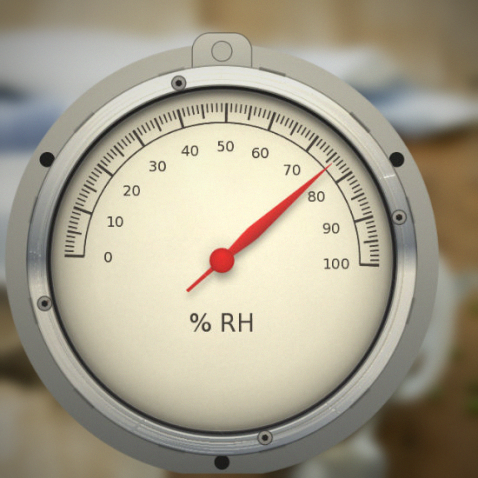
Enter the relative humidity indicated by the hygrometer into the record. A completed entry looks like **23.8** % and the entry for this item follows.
**76** %
